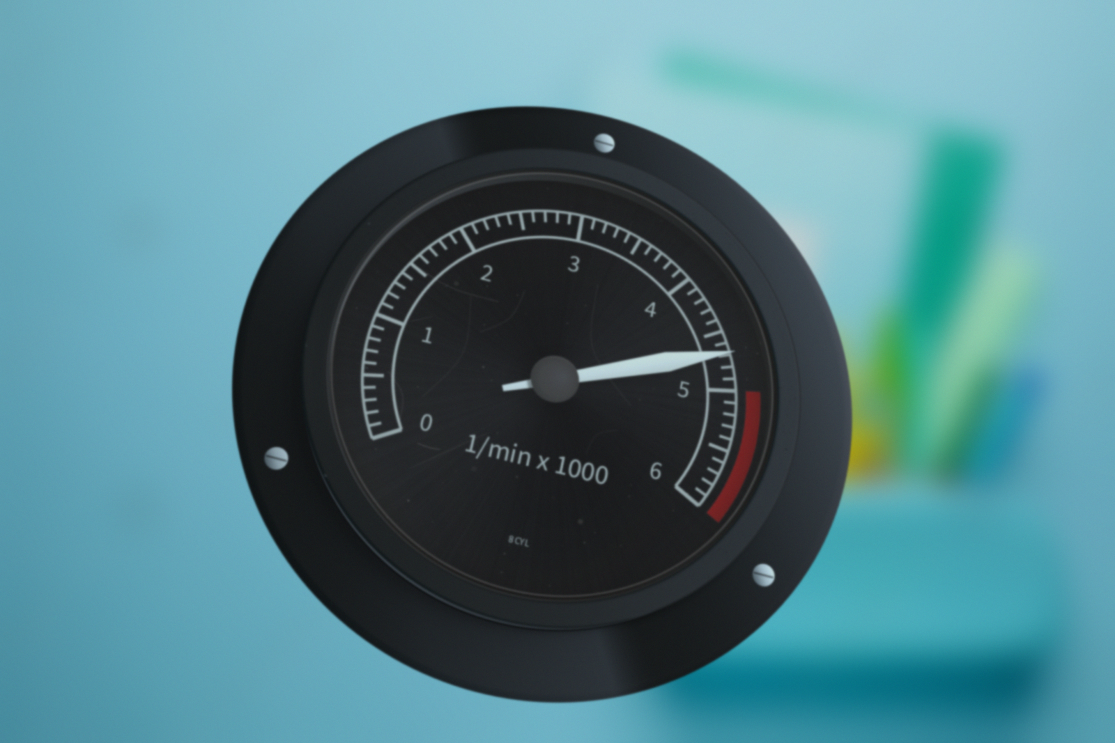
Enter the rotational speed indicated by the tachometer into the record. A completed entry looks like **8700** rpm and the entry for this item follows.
**4700** rpm
